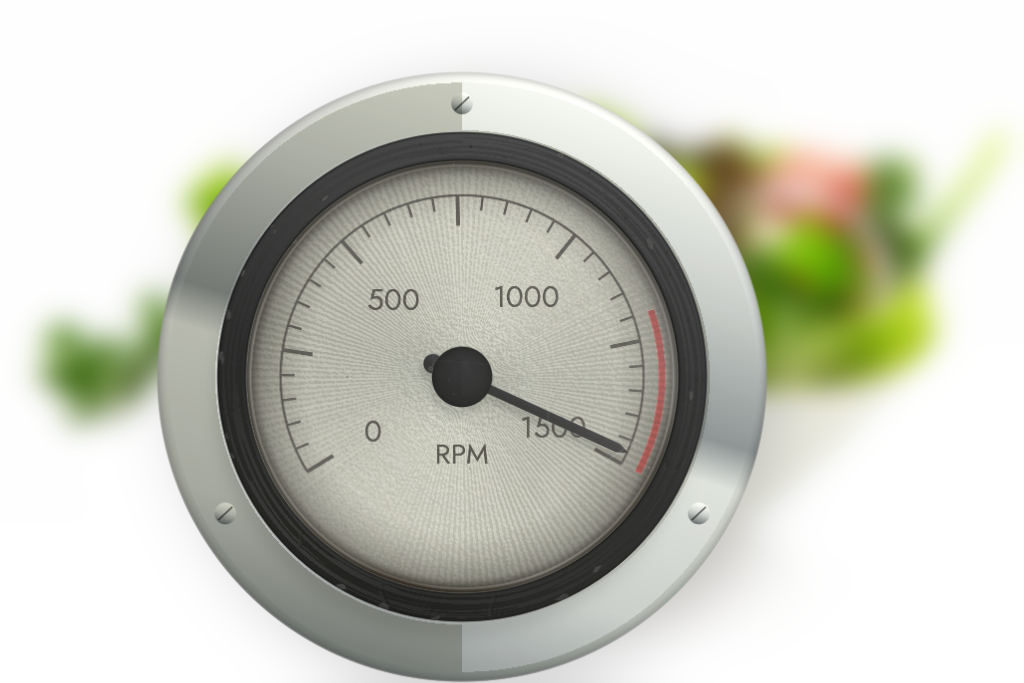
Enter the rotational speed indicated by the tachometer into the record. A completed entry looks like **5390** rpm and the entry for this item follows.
**1475** rpm
